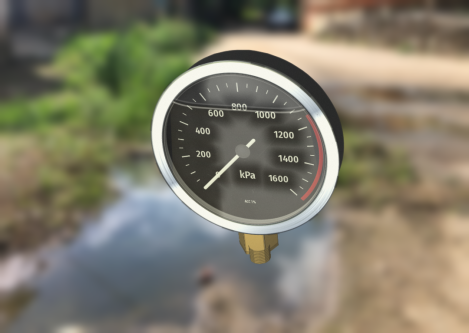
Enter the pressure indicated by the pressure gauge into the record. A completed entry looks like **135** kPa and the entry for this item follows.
**0** kPa
